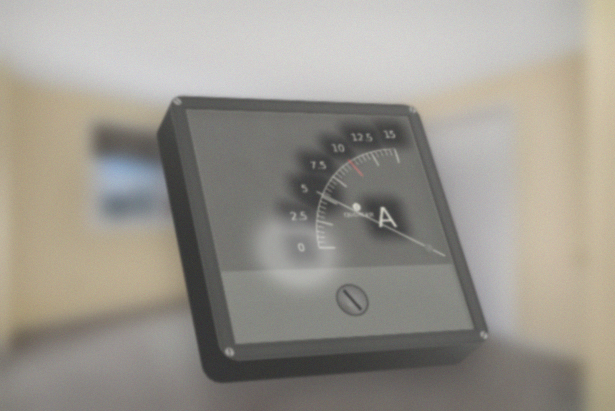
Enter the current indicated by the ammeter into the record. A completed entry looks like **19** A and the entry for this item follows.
**5** A
